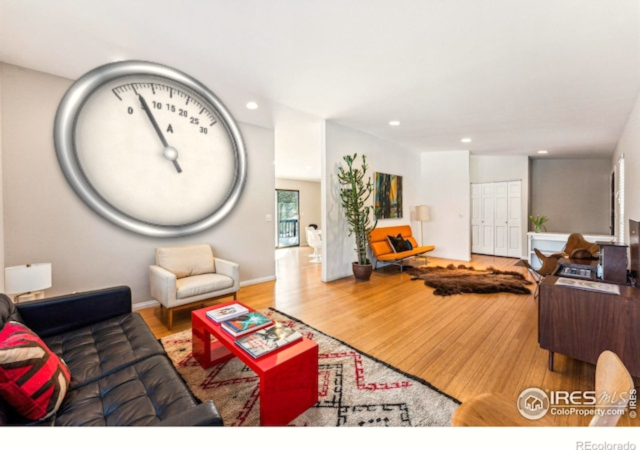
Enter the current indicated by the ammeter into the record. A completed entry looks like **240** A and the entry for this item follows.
**5** A
